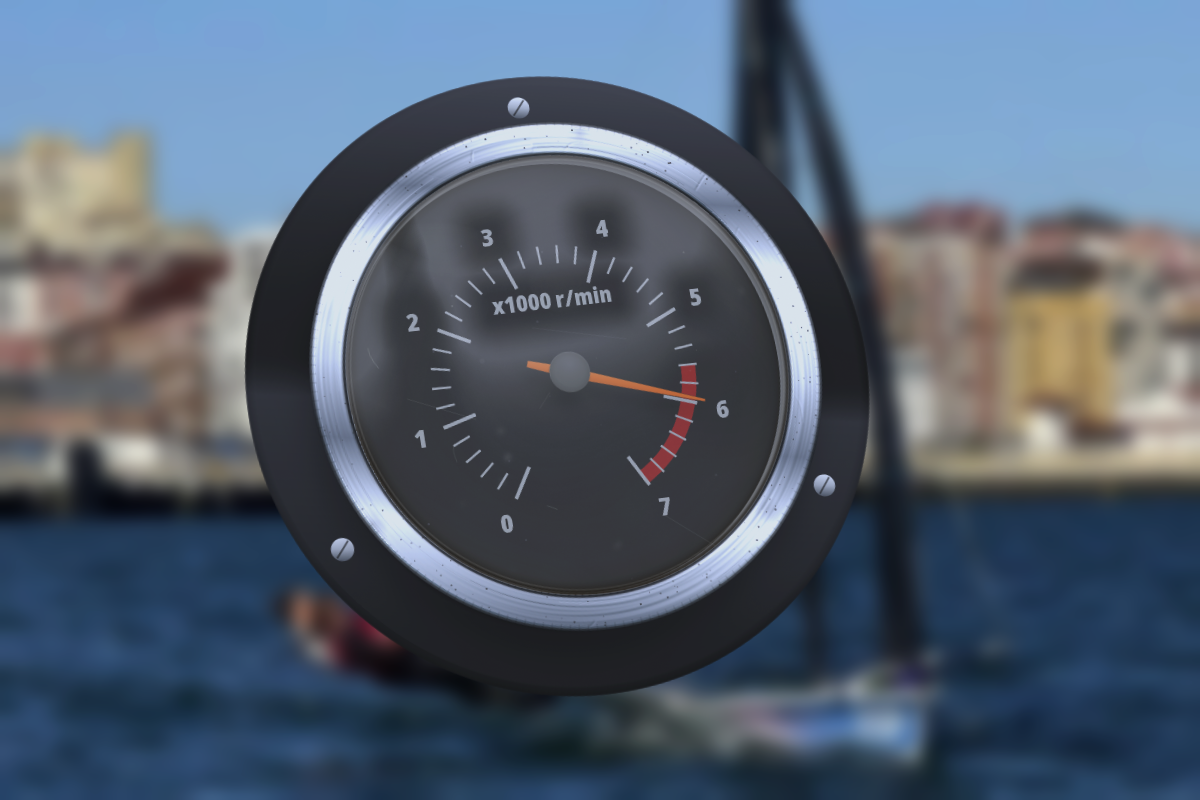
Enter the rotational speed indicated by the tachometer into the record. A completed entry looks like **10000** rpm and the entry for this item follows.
**6000** rpm
